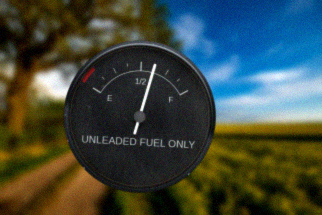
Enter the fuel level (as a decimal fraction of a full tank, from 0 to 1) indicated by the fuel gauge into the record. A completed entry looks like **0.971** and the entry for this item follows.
**0.625**
